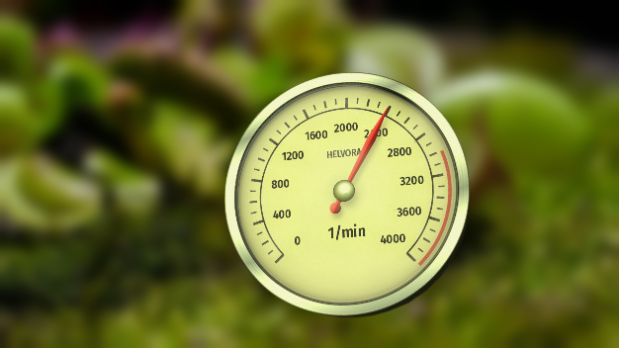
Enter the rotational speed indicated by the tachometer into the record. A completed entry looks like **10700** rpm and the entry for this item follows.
**2400** rpm
